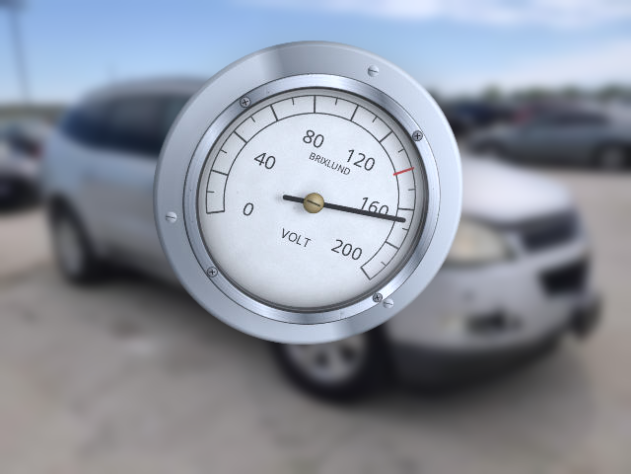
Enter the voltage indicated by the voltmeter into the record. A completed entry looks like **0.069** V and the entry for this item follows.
**165** V
